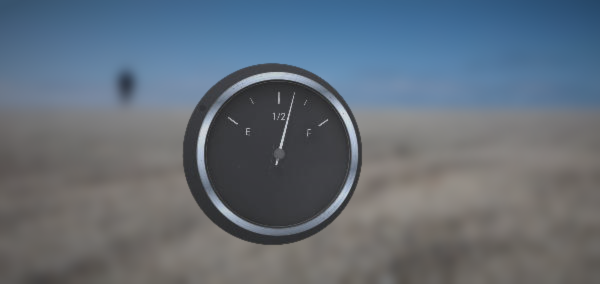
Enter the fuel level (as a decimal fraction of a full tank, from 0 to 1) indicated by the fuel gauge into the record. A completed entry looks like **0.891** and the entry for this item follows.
**0.625**
